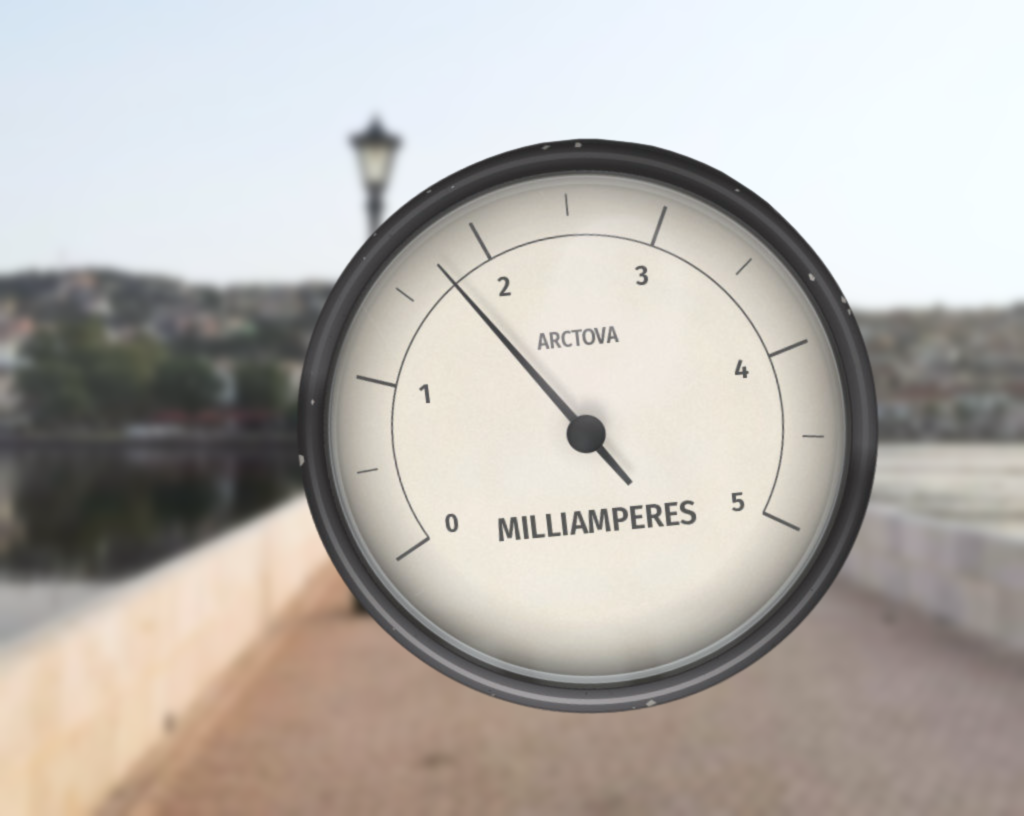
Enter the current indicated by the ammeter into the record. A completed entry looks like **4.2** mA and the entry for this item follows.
**1.75** mA
